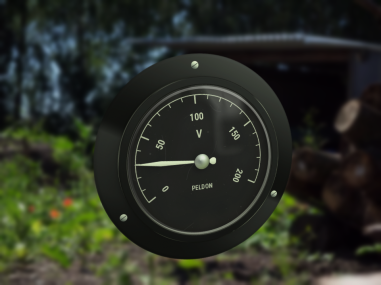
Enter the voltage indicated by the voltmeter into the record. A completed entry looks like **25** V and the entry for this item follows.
**30** V
